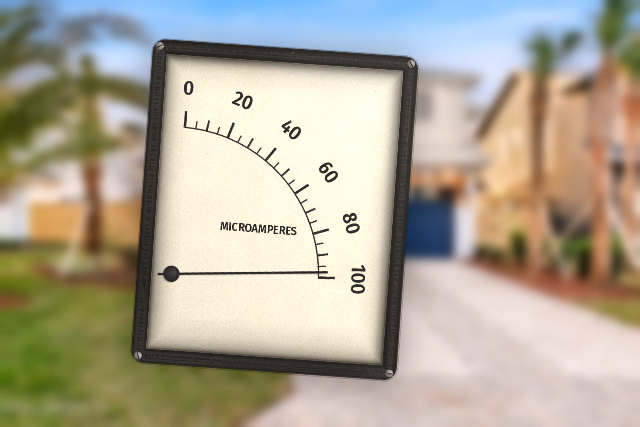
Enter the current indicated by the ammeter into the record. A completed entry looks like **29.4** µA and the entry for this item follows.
**97.5** µA
